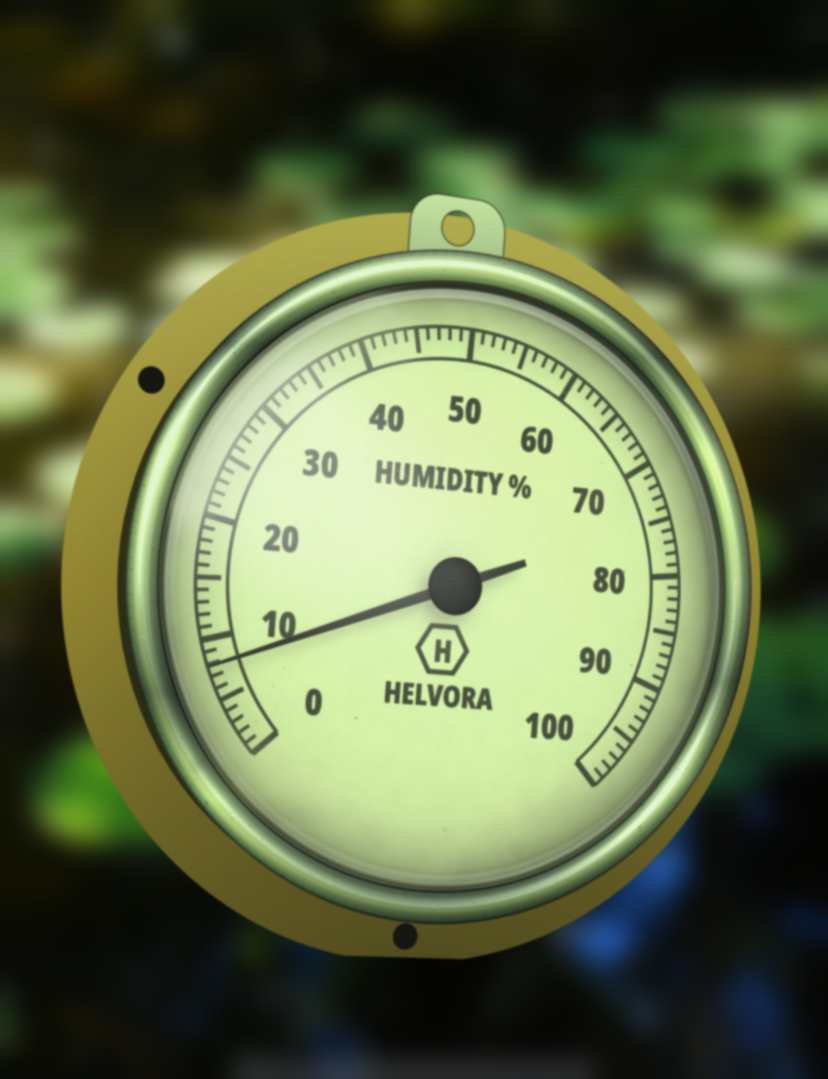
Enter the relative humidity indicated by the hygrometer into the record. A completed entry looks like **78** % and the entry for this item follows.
**8** %
